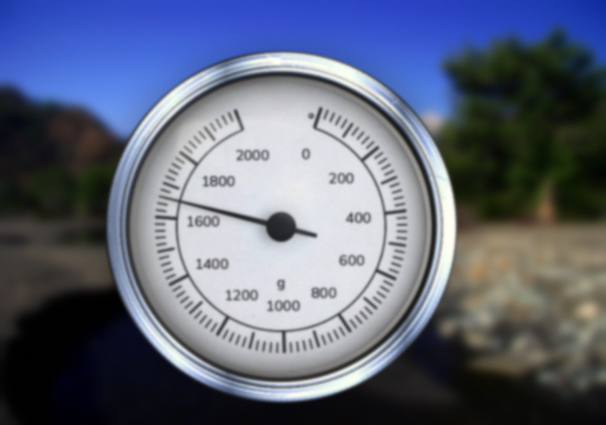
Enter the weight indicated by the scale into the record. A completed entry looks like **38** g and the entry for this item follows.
**1660** g
